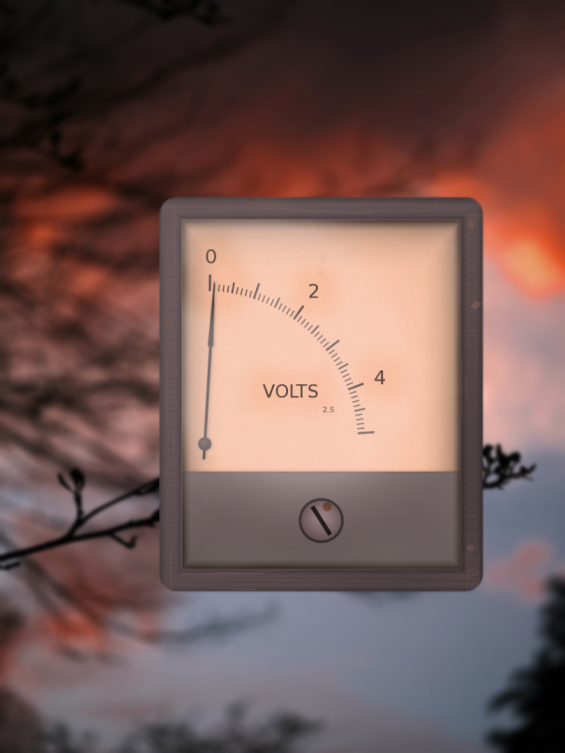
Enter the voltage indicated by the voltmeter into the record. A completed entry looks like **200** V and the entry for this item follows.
**0.1** V
